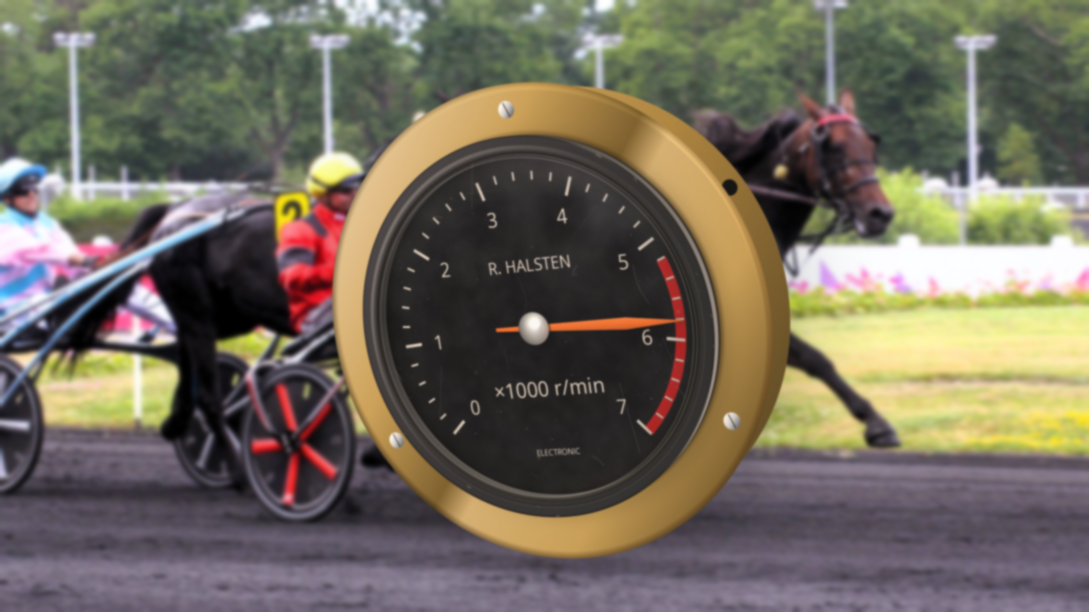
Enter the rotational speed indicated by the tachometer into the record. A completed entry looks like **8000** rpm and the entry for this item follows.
**5800** rpm
